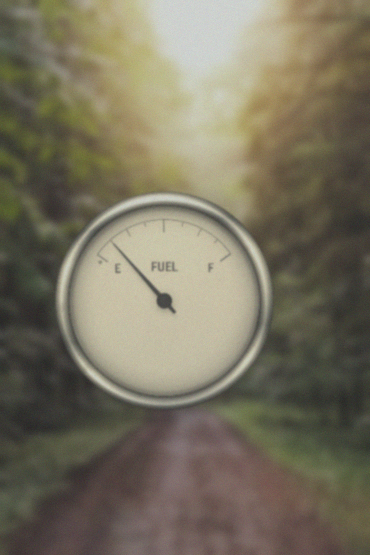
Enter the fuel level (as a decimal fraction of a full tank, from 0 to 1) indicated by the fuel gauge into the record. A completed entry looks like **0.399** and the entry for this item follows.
**0.125**
